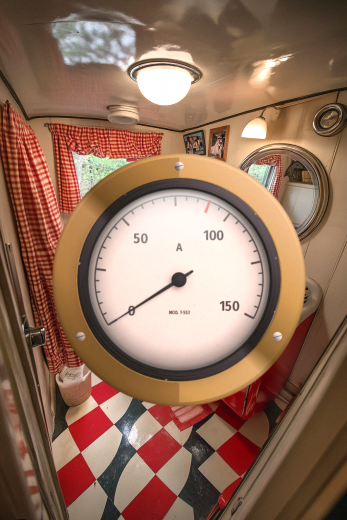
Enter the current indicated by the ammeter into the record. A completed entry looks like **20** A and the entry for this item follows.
**0** A
